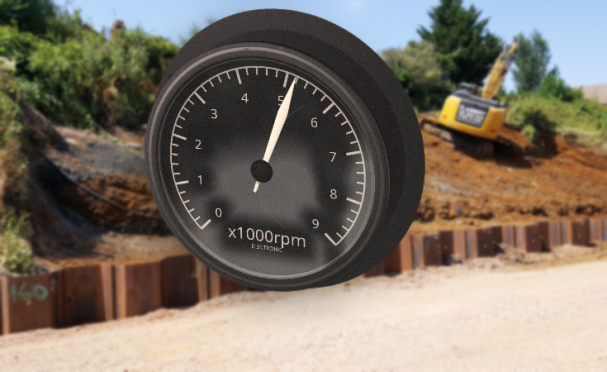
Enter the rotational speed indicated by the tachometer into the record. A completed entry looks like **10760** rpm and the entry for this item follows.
**5200** rpm
